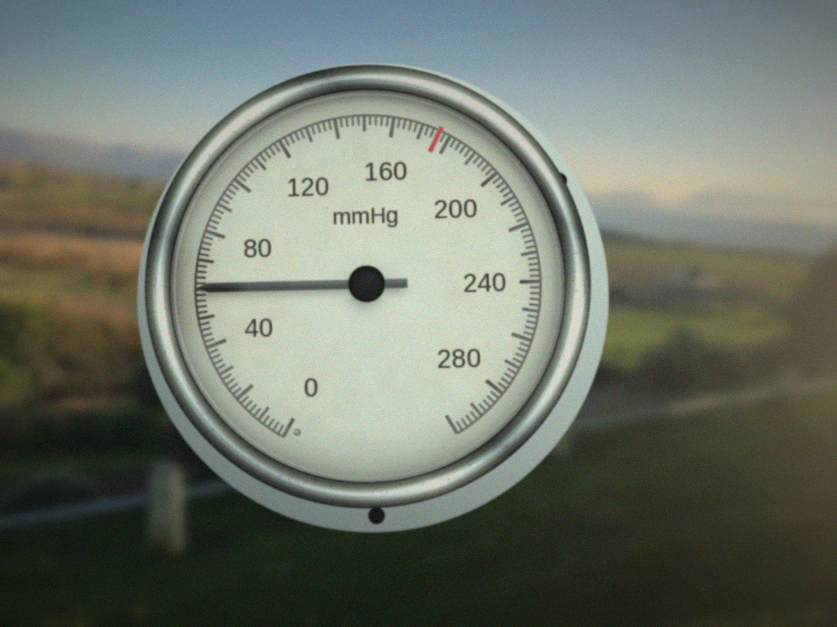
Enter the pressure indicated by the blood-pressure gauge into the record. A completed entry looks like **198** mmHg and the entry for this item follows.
**60** mmHg
